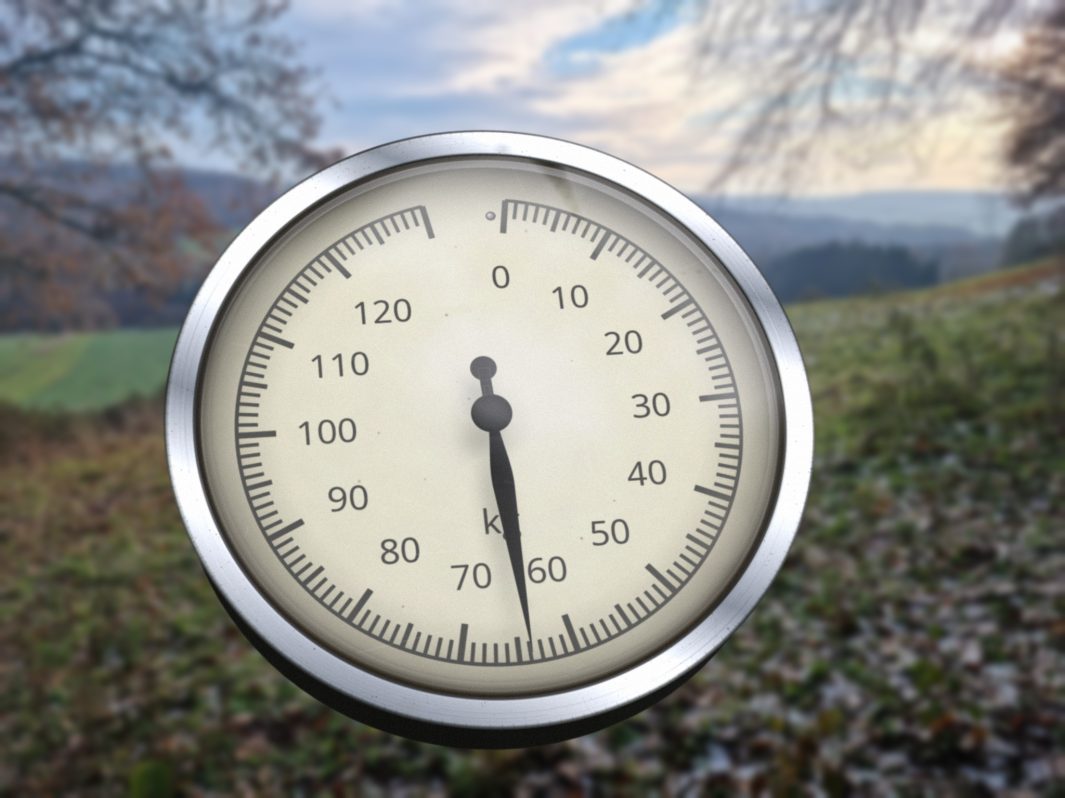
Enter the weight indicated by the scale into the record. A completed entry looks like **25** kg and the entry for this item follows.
**64** kg
